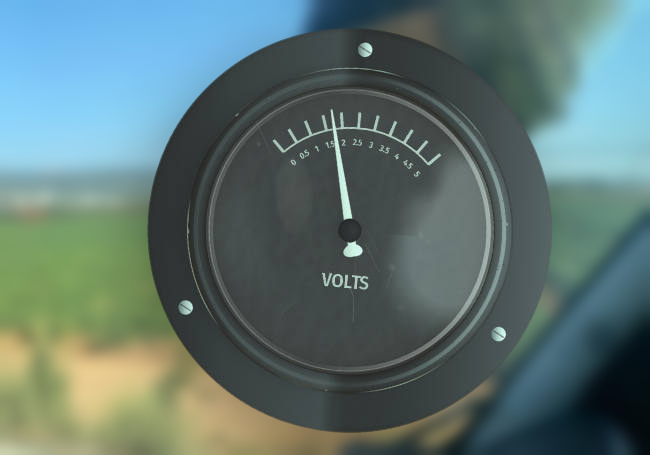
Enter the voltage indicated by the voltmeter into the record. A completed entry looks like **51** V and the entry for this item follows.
**1.75** V
